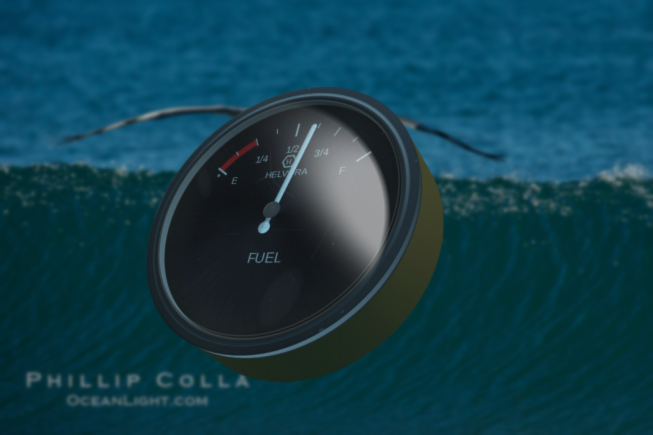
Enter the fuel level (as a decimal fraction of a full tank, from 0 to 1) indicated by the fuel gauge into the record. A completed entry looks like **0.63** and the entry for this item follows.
**0.625**
